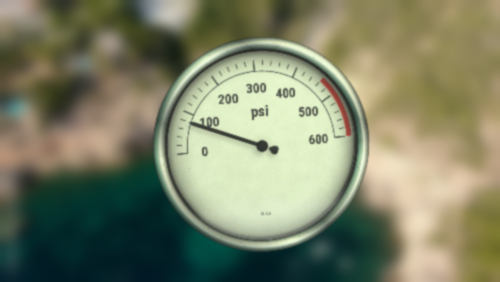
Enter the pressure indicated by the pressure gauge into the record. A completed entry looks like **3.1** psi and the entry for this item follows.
**80** psi
